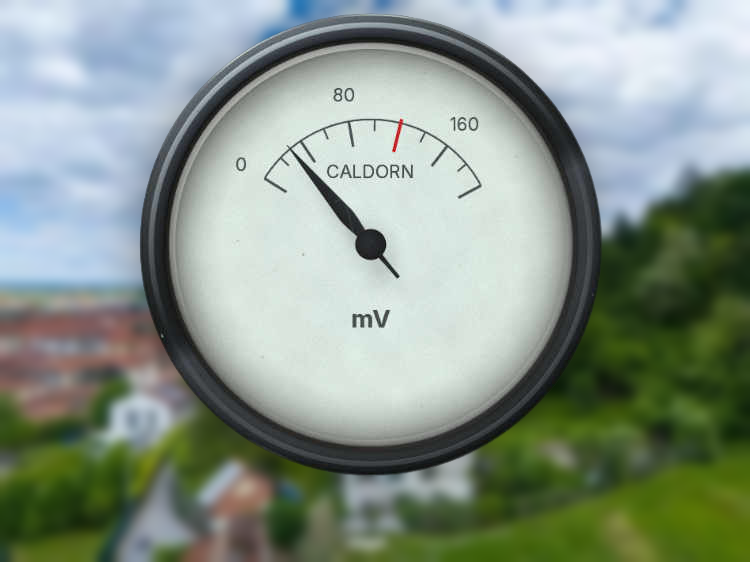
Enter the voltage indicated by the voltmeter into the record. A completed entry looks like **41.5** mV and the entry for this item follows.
**30** mV
